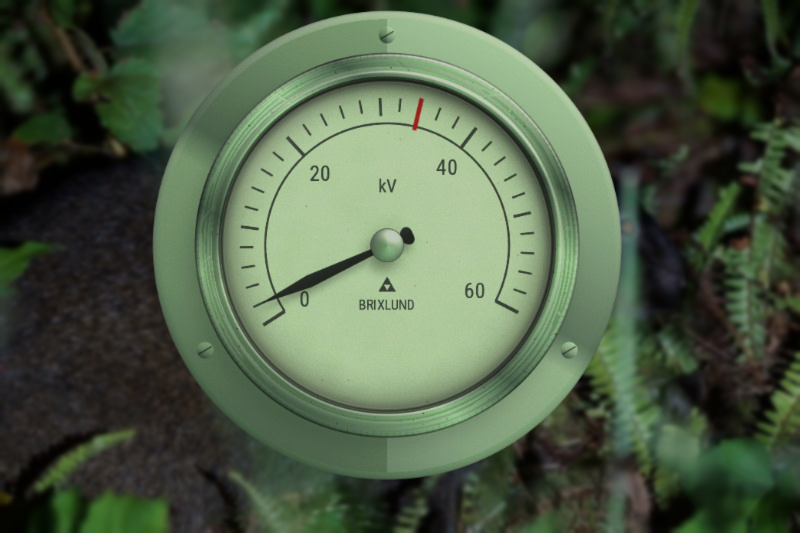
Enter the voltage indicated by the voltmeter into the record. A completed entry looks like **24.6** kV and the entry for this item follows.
**2** kV
